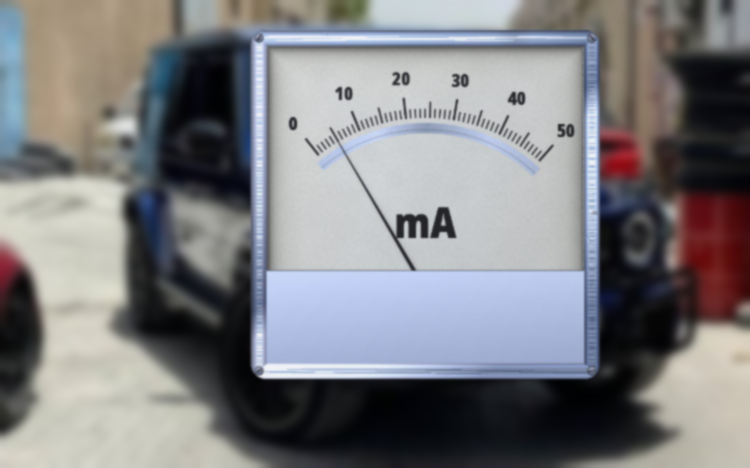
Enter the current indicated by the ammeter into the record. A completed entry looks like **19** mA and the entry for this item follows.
**5** mA
